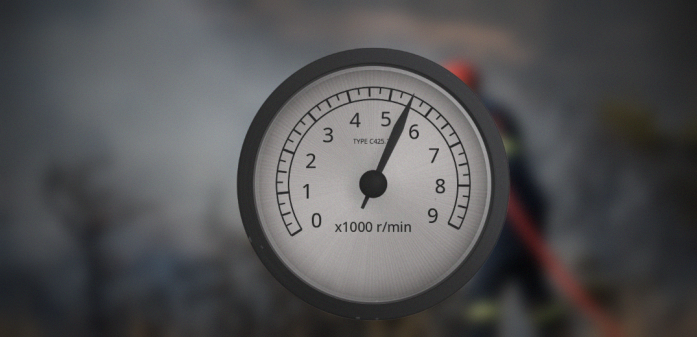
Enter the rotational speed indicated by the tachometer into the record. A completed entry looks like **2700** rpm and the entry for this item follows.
**5500** rpm
